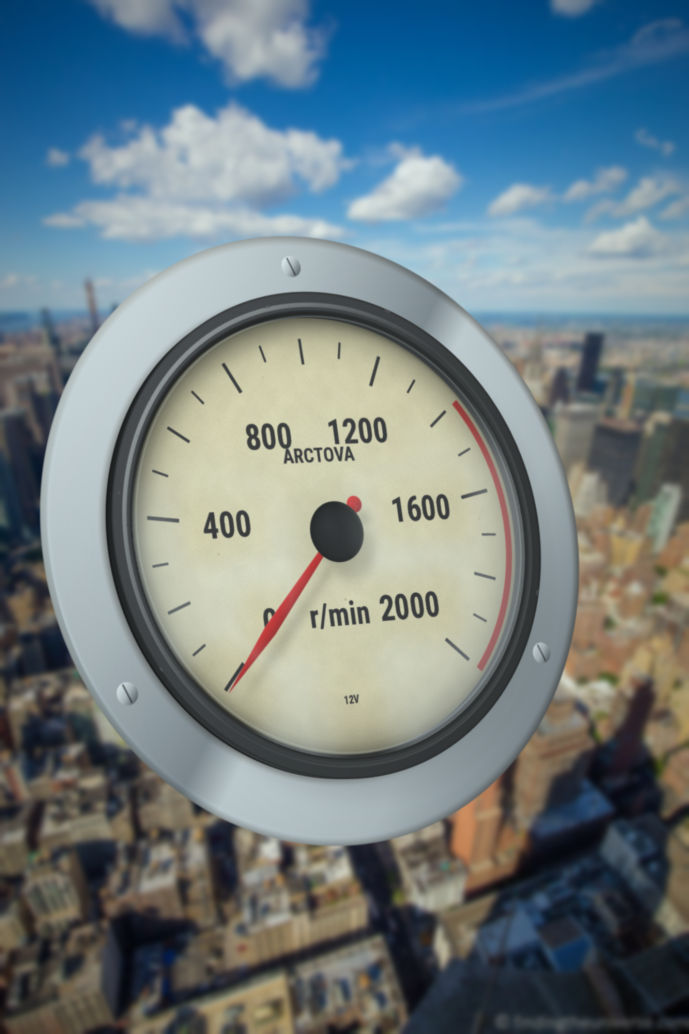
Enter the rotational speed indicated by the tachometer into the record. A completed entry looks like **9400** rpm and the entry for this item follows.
**0** rpm
